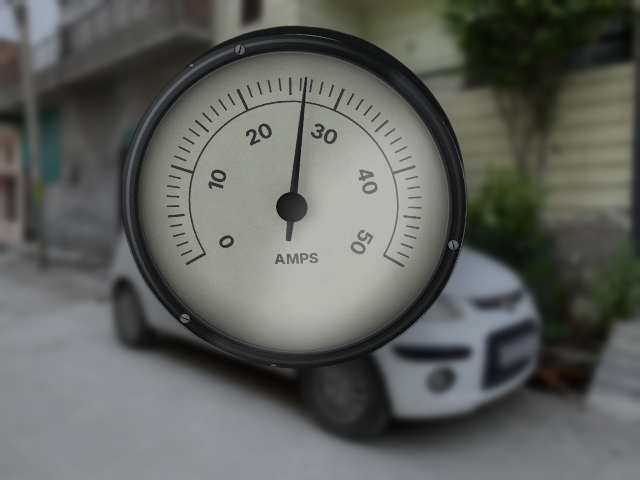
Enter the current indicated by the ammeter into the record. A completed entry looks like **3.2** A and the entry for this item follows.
**26.5** A
